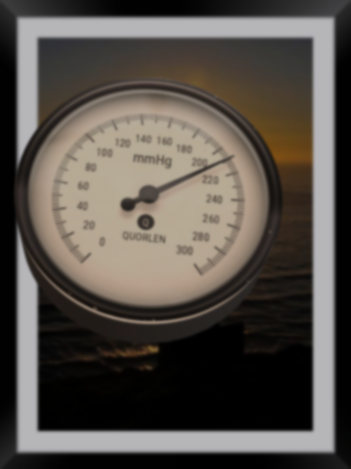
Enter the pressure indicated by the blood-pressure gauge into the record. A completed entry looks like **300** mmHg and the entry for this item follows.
**210** mmHg
